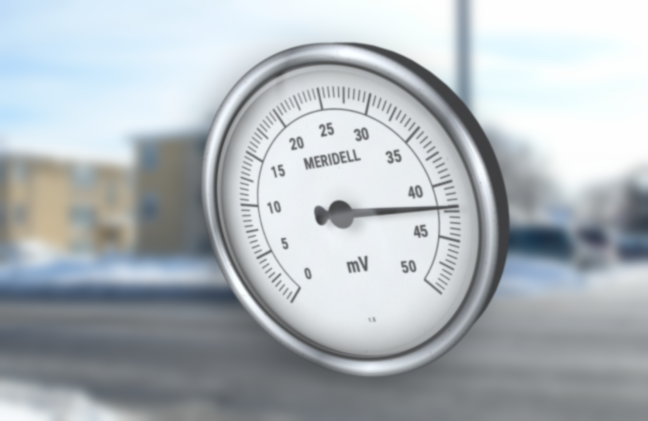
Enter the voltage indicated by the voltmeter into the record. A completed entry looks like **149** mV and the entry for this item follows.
**42** mV
